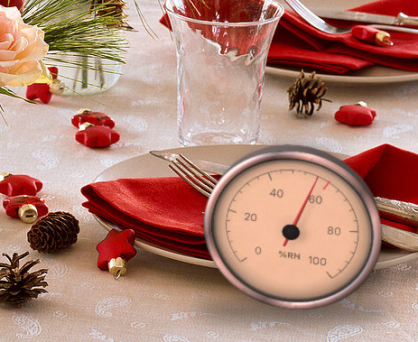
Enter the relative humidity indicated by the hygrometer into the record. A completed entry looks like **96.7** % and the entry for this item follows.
**56** %
